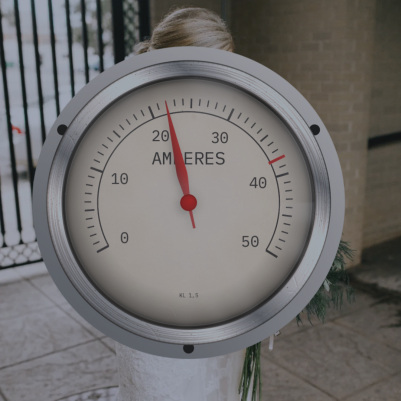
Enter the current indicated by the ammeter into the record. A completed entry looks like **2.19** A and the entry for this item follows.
**22** A
